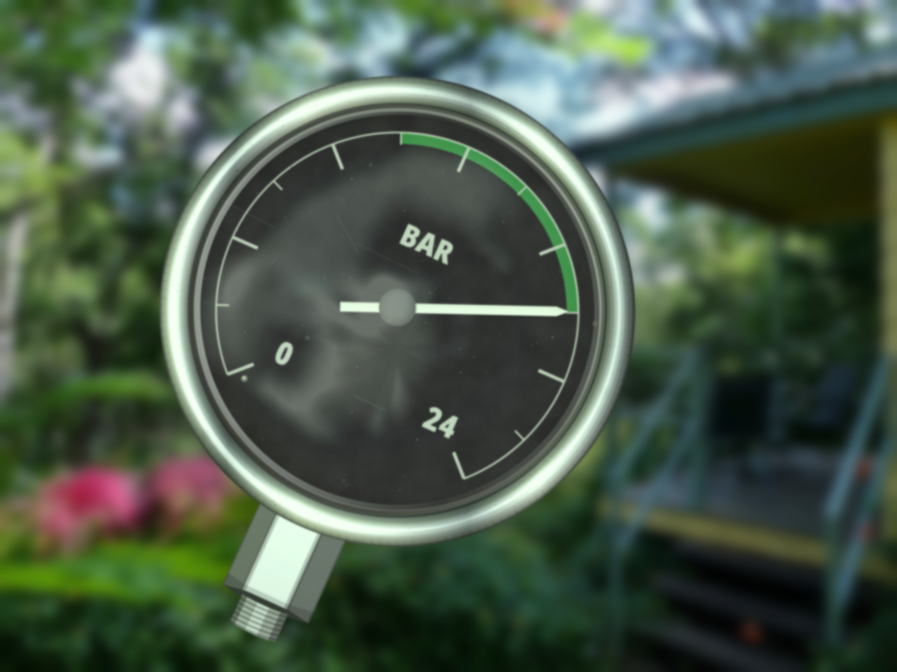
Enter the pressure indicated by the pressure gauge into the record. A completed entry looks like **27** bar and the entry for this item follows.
**18** bar
